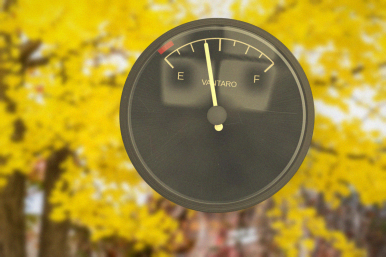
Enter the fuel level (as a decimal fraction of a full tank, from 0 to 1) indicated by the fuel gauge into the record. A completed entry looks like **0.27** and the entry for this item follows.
**0.375**
